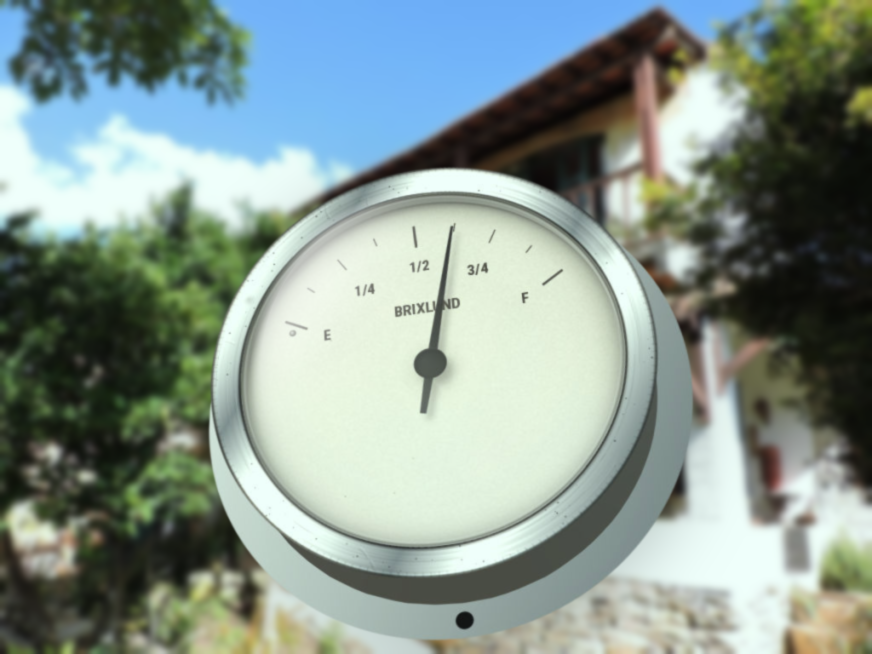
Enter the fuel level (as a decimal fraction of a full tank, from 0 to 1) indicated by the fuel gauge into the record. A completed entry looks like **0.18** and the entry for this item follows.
**0.625**
